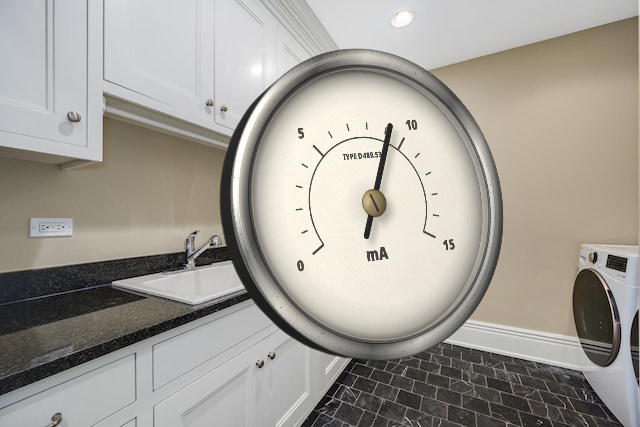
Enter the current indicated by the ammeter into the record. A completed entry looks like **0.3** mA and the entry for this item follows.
**9** mA
